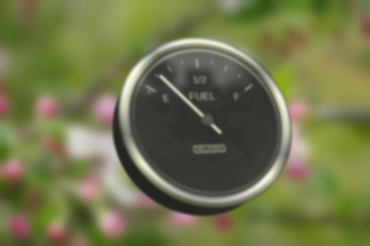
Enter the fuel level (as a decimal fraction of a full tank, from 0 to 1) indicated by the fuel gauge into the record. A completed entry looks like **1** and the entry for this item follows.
**0.125**
